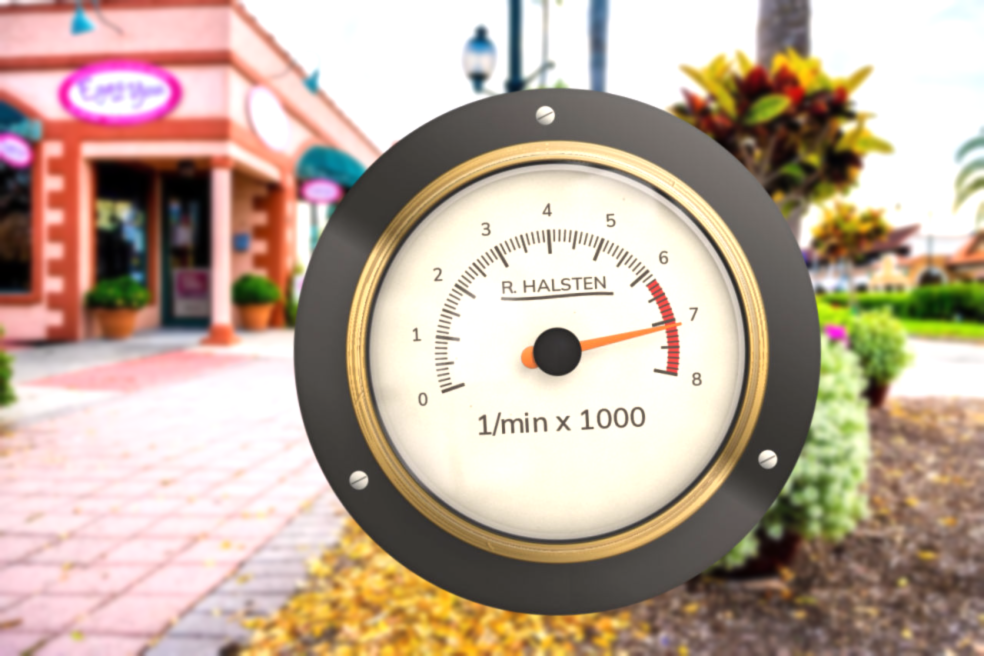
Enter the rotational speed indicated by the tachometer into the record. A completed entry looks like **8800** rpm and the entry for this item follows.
**7100** rpm
